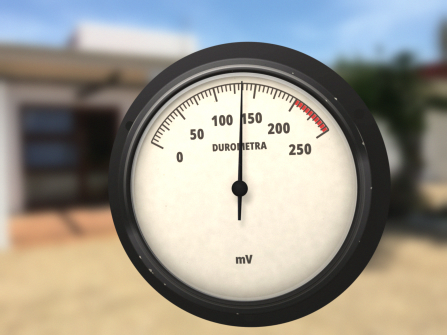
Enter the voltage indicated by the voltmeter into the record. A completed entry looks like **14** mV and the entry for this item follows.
**135** mV
